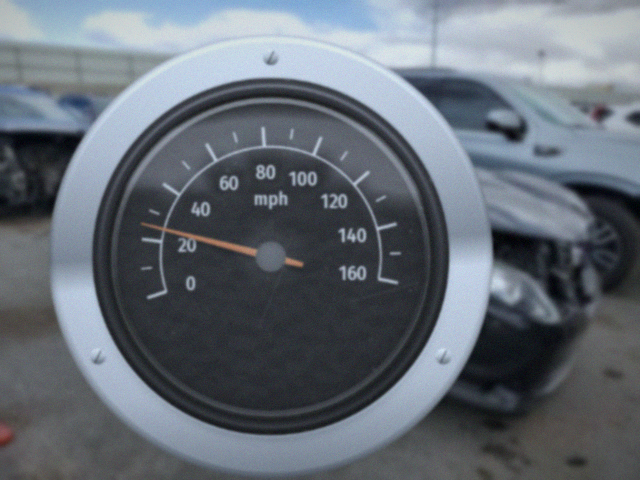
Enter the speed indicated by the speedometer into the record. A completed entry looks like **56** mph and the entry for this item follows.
**25** mph
